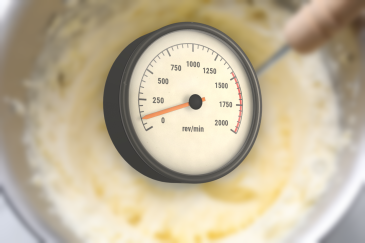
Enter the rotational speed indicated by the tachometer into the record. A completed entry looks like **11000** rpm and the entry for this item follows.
**100** rpm
